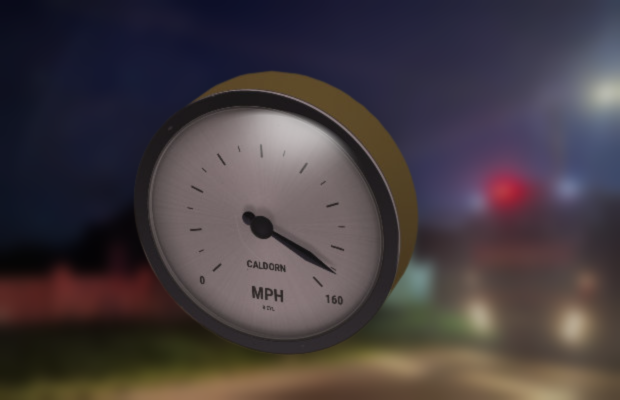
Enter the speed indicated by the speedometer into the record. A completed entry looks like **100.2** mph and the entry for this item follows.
**150** mph
